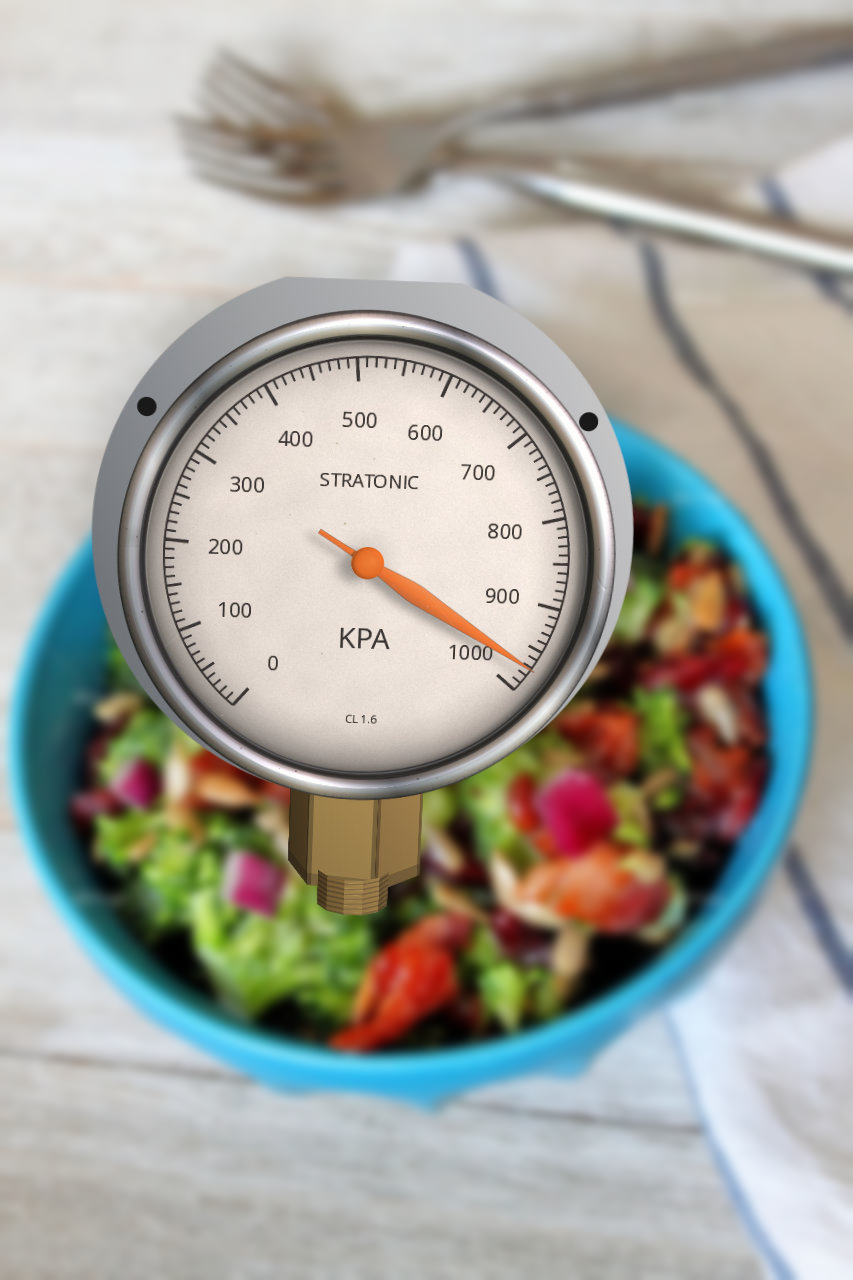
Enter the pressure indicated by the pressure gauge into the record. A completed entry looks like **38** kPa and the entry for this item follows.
**970** kPa
